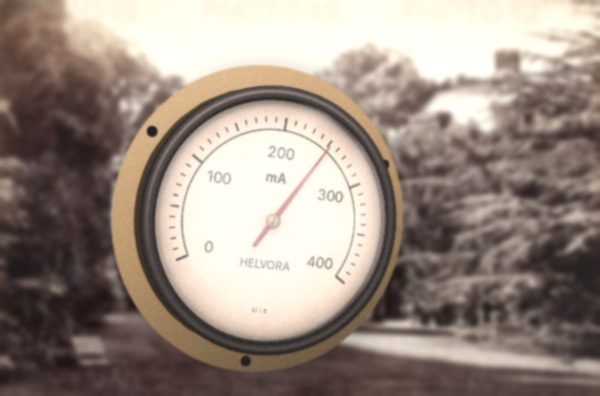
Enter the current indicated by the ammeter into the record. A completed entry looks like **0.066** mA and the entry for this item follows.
**250** mA
